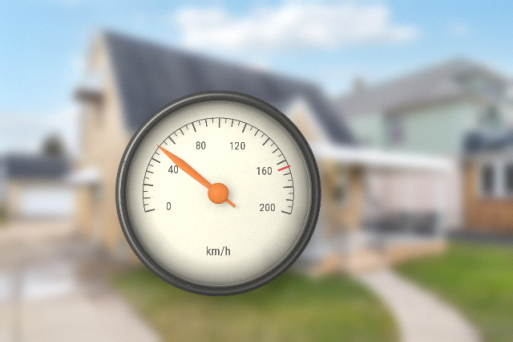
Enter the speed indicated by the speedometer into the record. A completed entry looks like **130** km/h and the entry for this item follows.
**50** km/h
